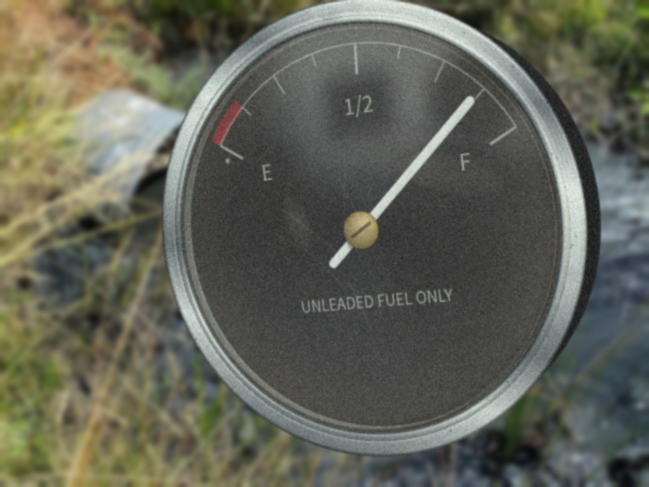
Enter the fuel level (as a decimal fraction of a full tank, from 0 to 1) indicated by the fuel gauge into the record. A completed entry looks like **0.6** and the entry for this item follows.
**0.875**
